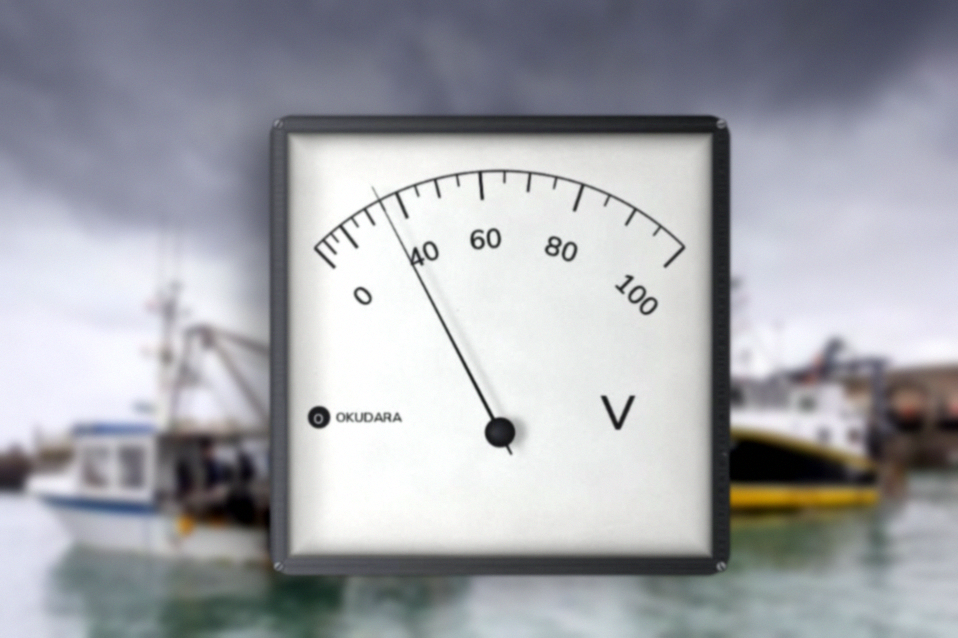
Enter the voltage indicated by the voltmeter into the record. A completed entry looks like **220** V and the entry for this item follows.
**35** V
